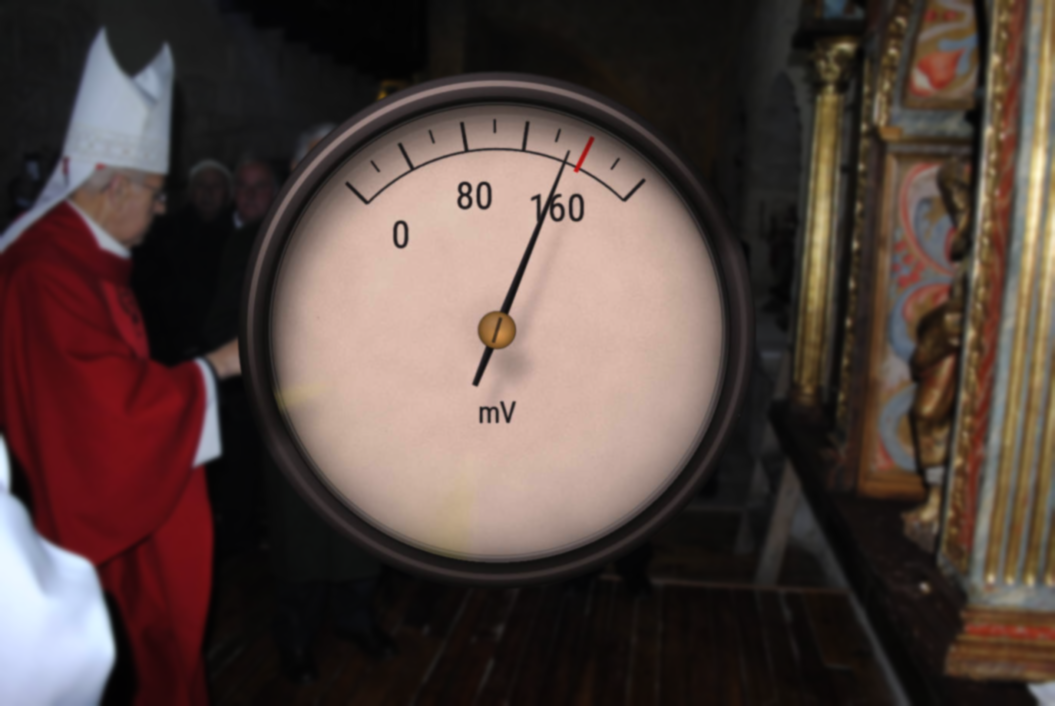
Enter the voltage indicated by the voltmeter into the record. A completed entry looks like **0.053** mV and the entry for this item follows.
**150** mV
